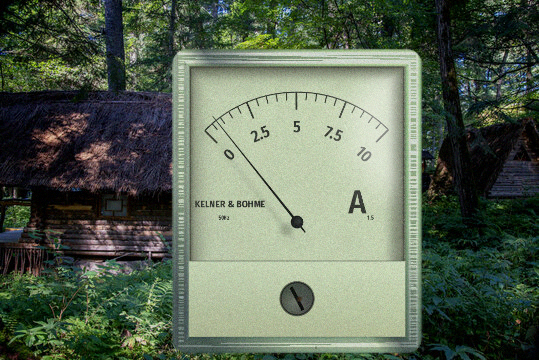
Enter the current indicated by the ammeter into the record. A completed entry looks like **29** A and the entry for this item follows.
**0.75** A
